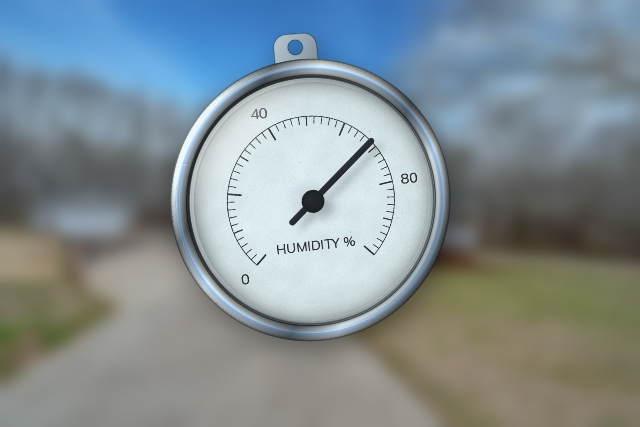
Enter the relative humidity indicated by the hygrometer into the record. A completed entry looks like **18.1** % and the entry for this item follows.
**68** %
